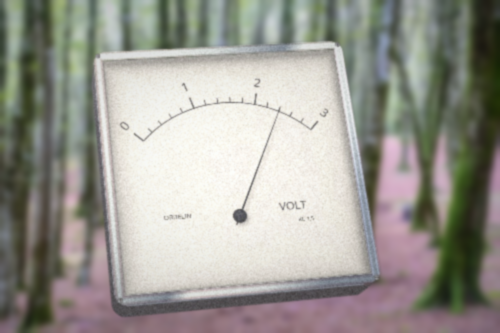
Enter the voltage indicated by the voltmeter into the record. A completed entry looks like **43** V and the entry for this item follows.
**2.4** V
